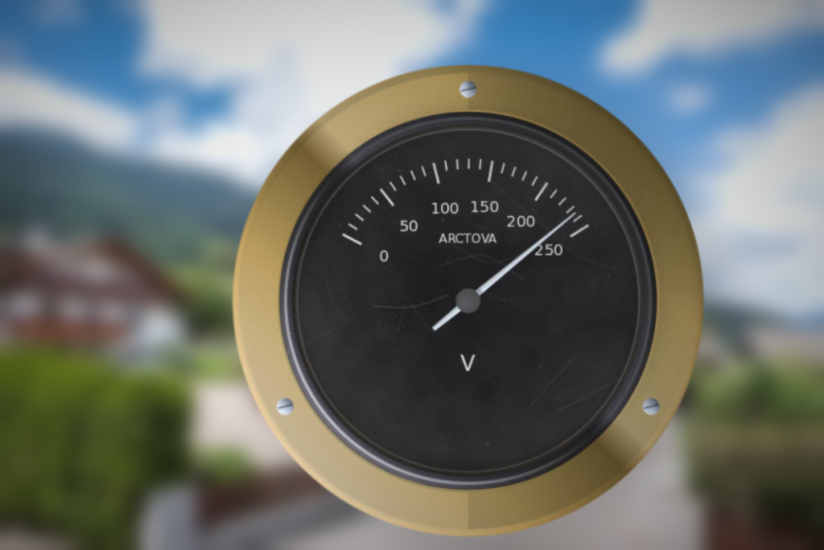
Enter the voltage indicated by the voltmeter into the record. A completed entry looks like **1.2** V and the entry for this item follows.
**235** V
